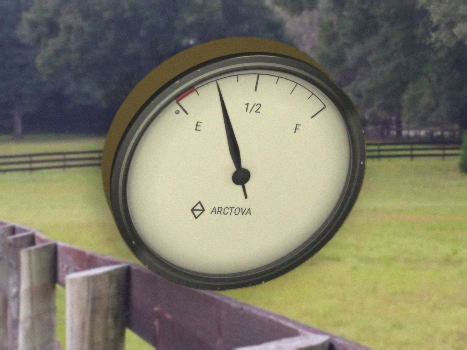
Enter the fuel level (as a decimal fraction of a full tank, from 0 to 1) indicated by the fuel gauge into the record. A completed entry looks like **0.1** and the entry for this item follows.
**0.25**
